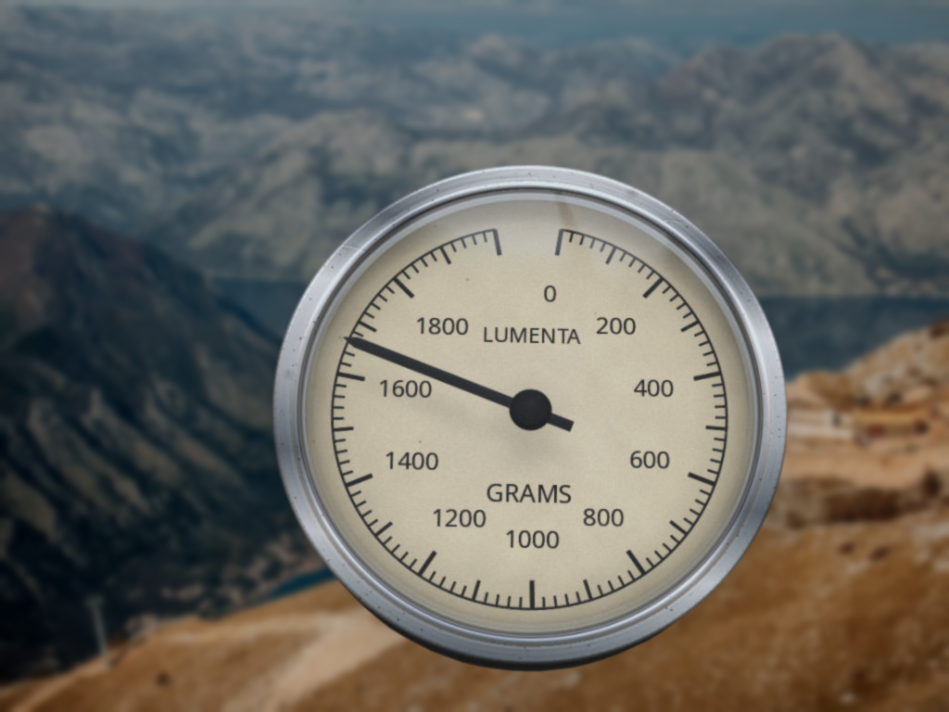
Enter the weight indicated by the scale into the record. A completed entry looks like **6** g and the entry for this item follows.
**1660** g
